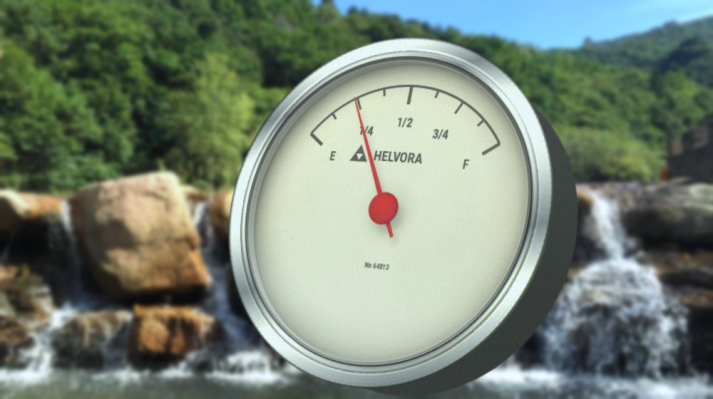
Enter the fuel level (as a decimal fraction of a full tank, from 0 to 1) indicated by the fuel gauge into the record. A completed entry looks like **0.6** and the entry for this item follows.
**0.25**
